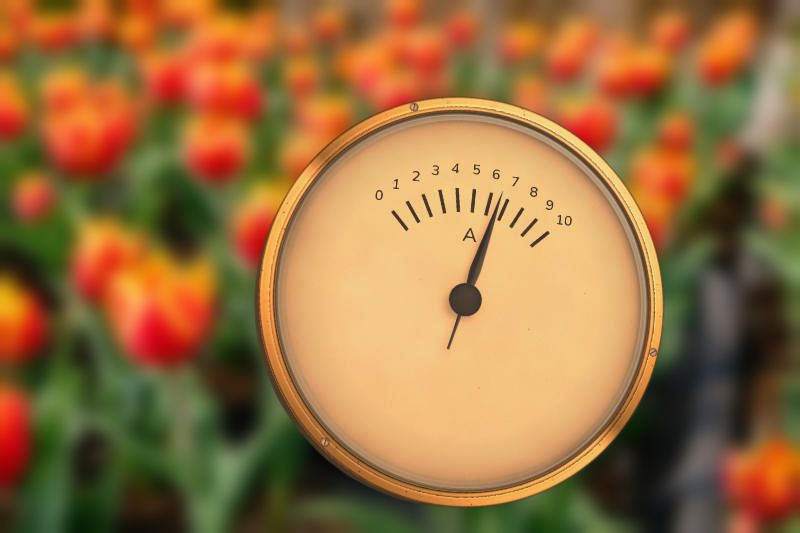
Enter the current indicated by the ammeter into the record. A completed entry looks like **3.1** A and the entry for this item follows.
**6.5** A
